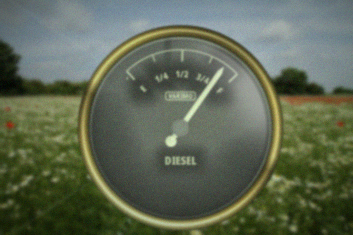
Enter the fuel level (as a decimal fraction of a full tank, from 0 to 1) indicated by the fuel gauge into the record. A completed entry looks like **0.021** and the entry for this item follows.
**0.875**
